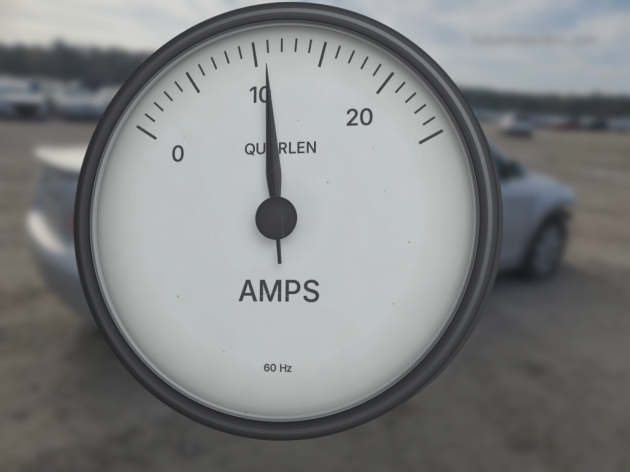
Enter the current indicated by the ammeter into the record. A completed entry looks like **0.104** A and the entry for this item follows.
**11** A
